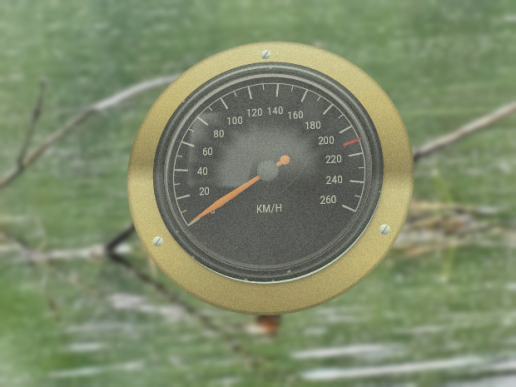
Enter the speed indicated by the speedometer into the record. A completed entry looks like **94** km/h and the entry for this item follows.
**0** km/h
